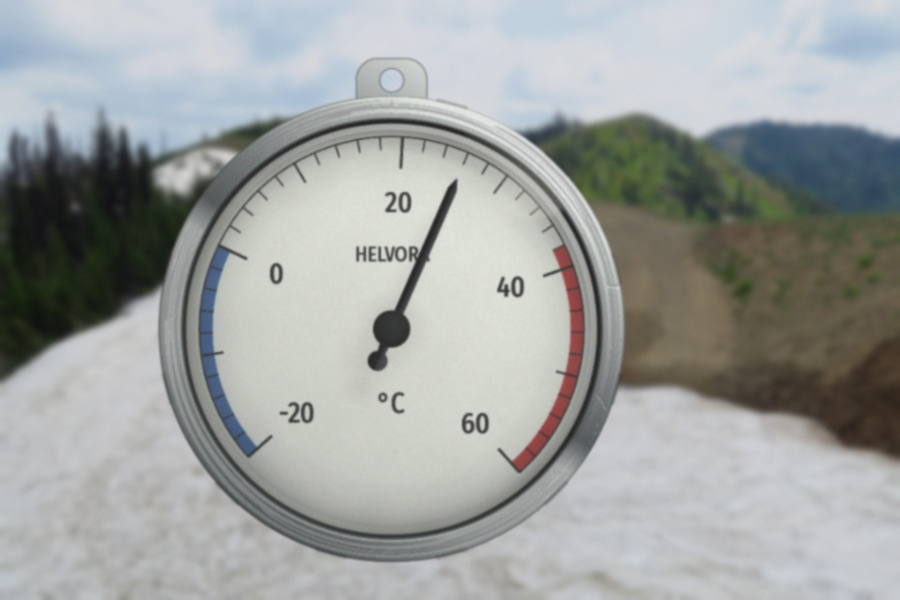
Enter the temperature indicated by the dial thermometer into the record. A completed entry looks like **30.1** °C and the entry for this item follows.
**26** °C
